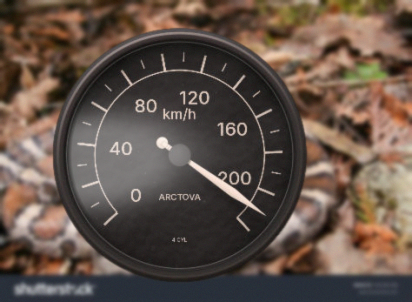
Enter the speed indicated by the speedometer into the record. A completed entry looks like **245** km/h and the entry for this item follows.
**210** km/h
